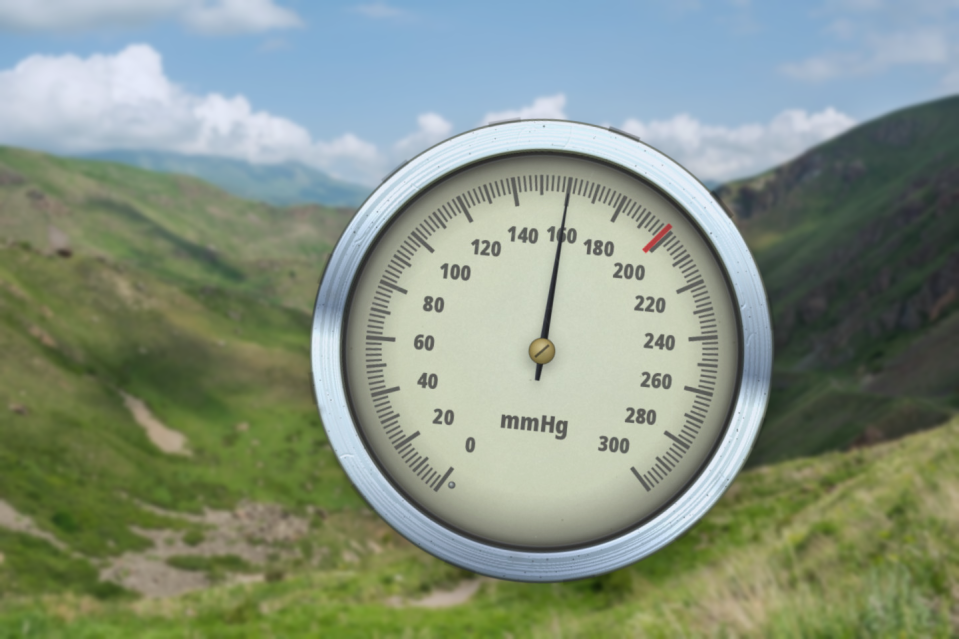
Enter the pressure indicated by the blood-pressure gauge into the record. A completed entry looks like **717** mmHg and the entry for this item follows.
**160** mmHg
